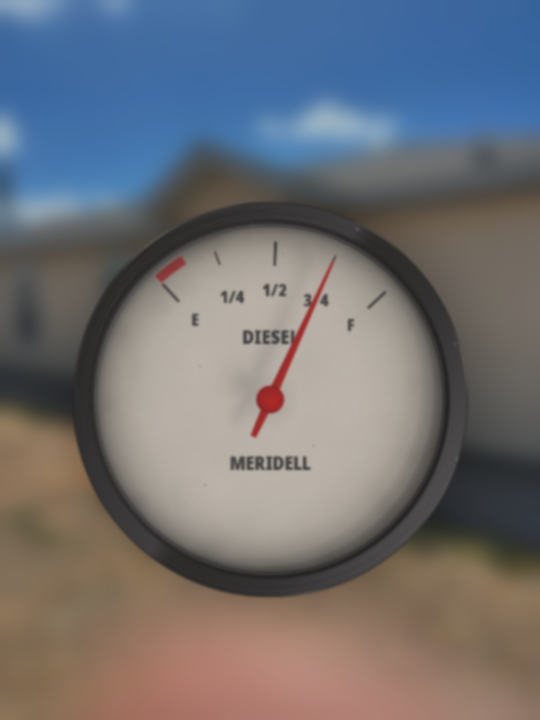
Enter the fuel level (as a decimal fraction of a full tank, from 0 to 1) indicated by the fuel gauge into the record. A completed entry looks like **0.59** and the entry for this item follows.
**0.75**
